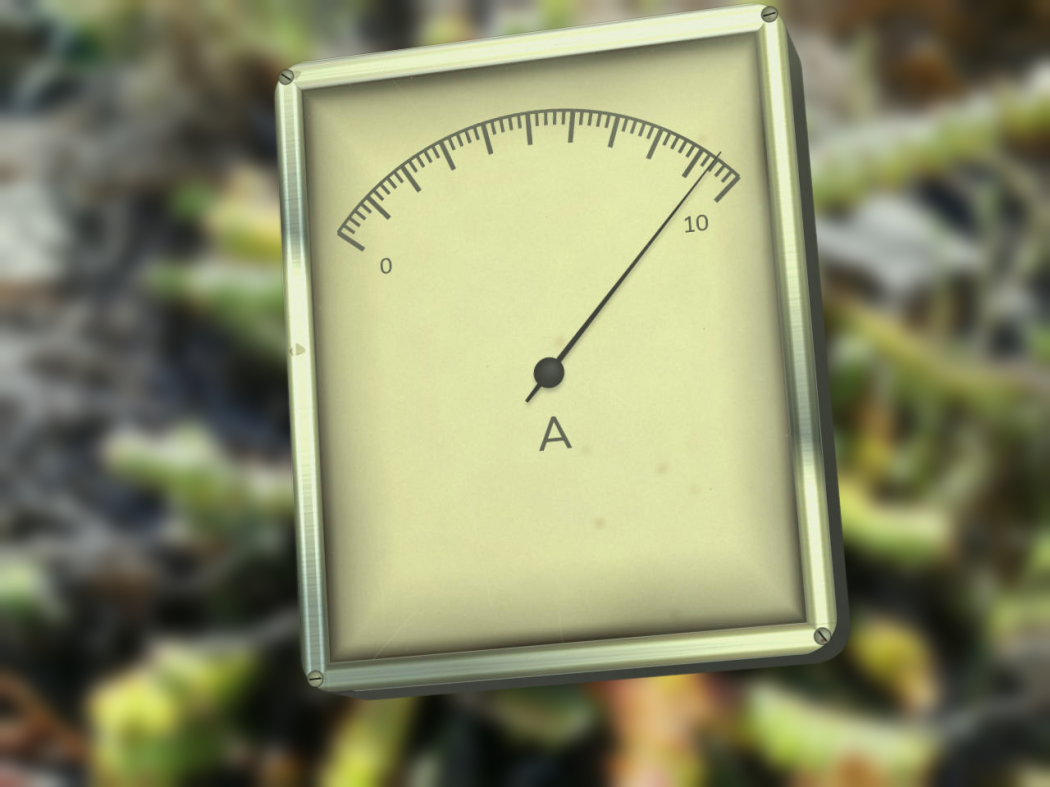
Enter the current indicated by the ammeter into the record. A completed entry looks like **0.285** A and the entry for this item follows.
**9.4** A
